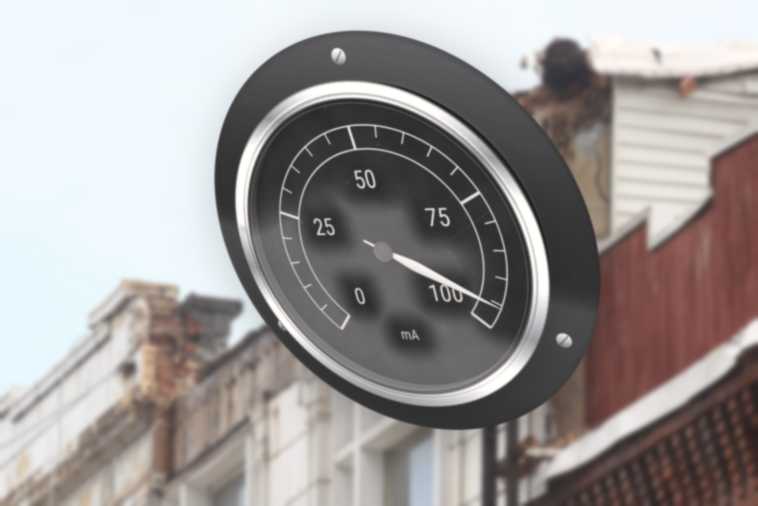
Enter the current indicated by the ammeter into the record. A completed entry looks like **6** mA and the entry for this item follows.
**95** mA
